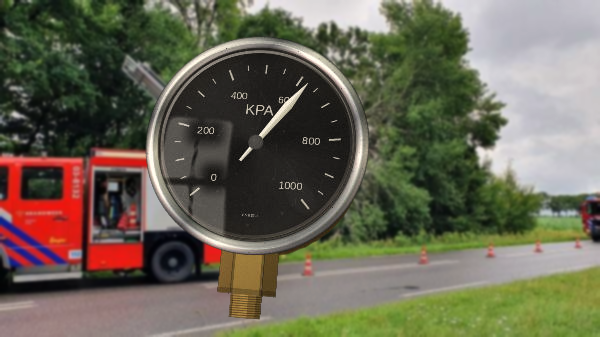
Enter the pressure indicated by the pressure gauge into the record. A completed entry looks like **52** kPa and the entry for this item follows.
**625** kPa
